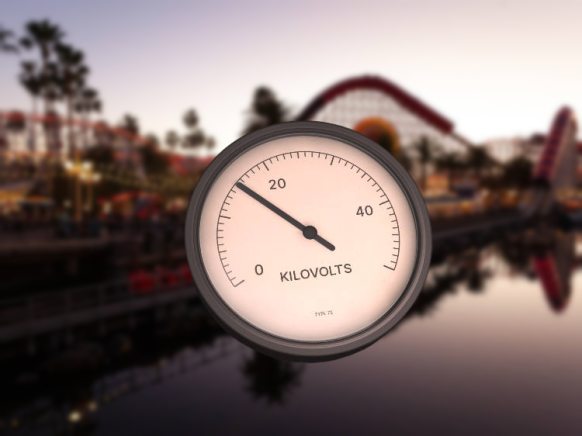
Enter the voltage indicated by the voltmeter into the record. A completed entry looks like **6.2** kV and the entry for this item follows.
**15** kV
